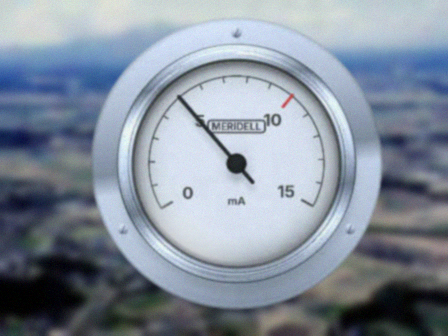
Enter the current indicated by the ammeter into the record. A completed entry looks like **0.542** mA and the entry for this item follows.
**5** mA
